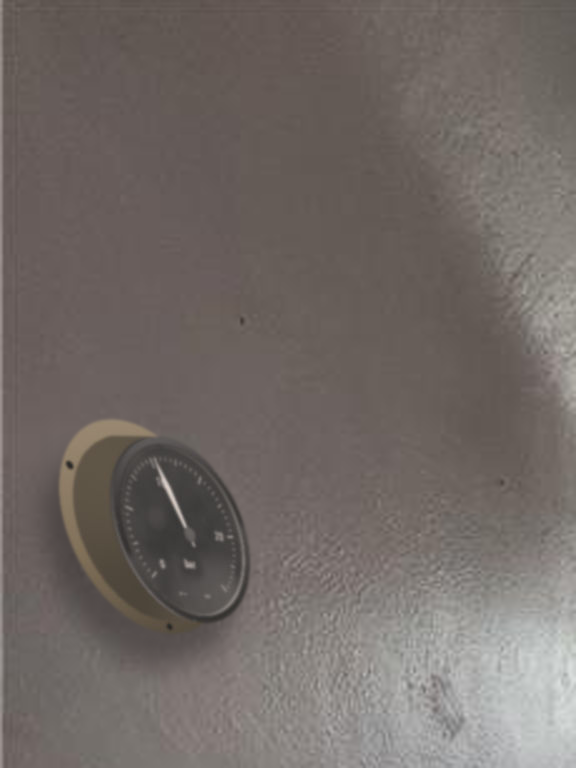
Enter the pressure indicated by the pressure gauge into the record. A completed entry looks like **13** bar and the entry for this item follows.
**10** bar
